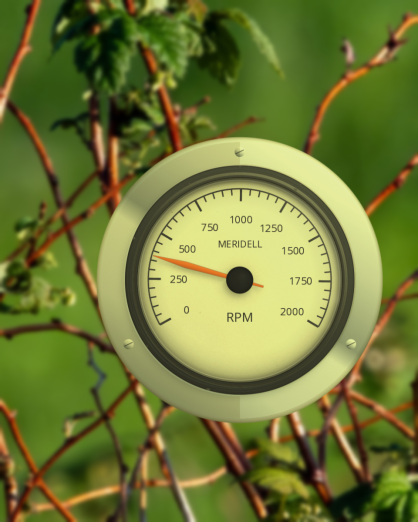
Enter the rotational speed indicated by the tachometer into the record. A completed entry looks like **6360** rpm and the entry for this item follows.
**375** rpm
